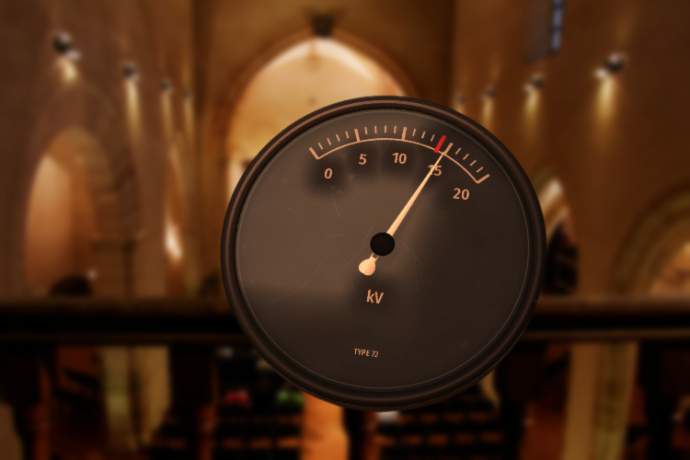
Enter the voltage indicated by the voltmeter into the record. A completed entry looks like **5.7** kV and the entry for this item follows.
**15** kV
